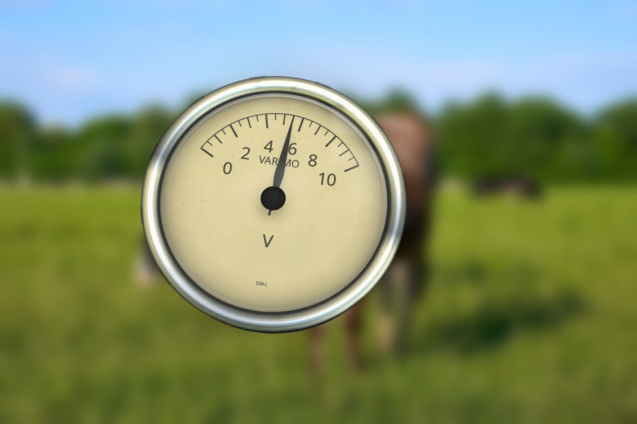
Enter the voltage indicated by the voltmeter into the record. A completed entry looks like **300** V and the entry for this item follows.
**5.5** V
